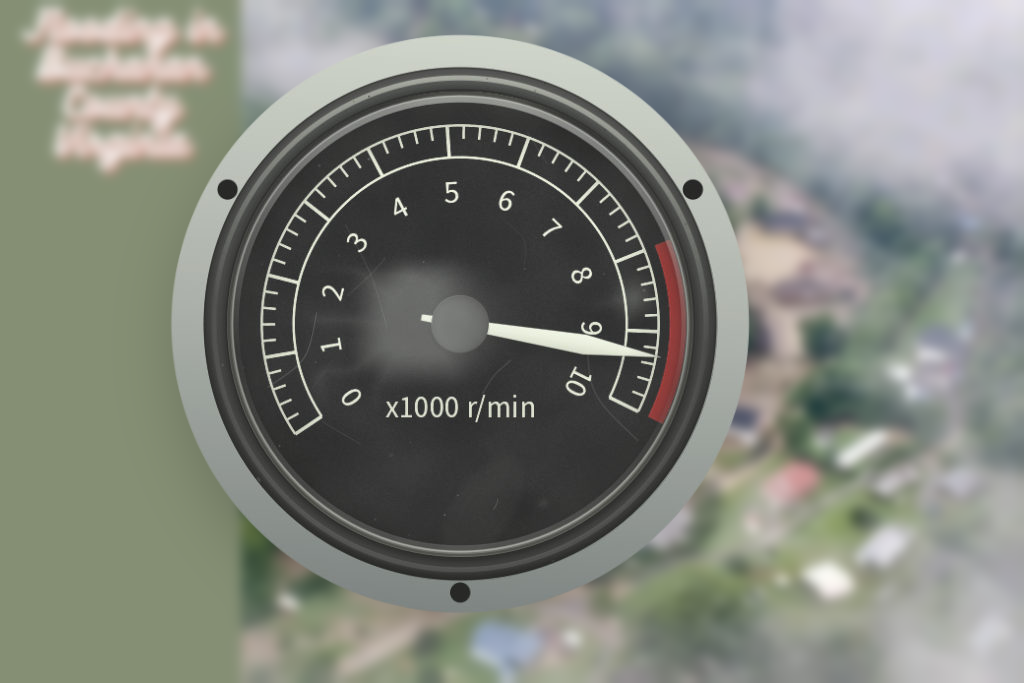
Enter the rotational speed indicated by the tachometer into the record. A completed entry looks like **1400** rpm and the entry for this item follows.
**9300** rpm
